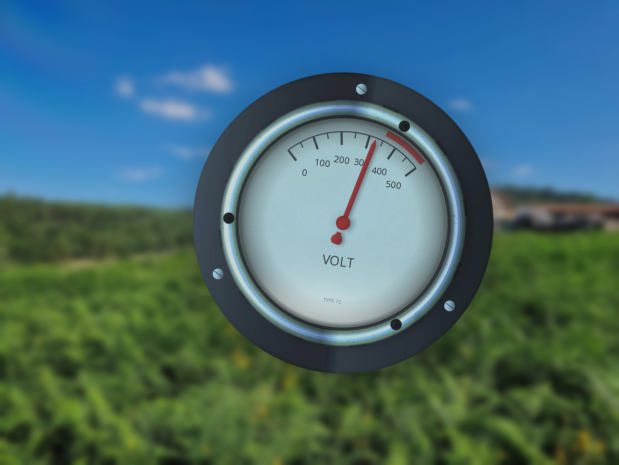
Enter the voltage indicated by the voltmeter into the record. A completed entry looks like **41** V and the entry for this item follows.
**325** V
